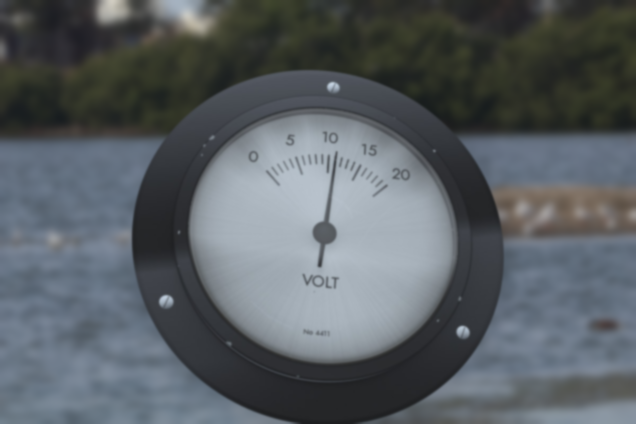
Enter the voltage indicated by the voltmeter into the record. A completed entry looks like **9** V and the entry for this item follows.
**11** V
